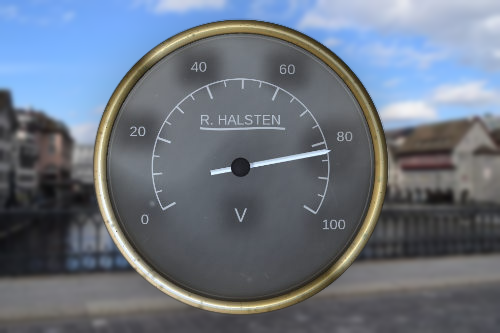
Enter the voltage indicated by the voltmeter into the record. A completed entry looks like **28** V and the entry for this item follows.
**82.5** V
